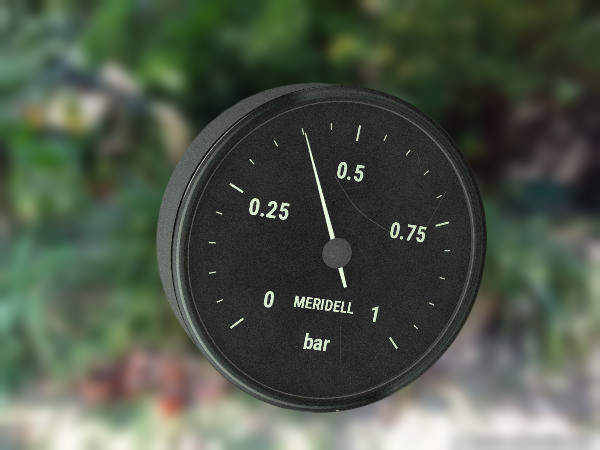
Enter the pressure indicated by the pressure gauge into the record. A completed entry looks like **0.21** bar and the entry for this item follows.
**0.4** bar
